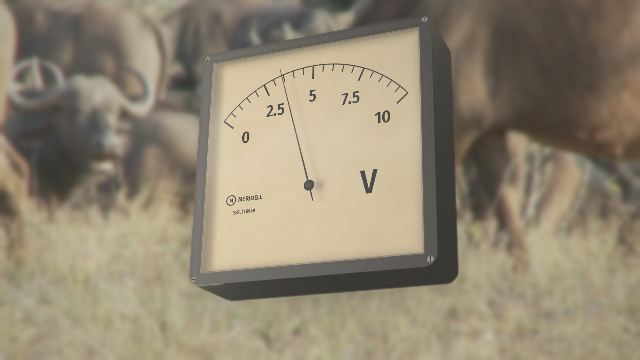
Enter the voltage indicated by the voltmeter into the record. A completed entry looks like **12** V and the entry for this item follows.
**3.5** V
